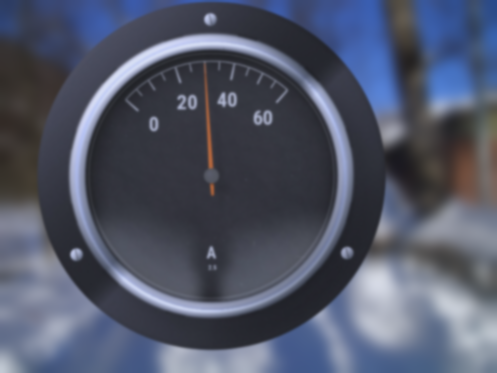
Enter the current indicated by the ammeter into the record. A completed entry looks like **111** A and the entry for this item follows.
**30** A
